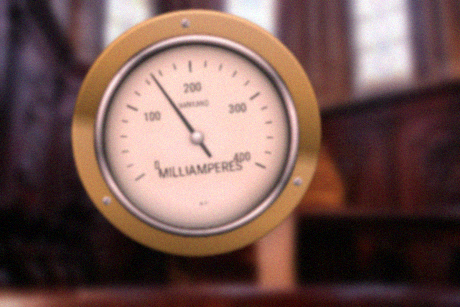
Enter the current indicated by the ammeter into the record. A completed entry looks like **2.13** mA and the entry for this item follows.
**150** mA
